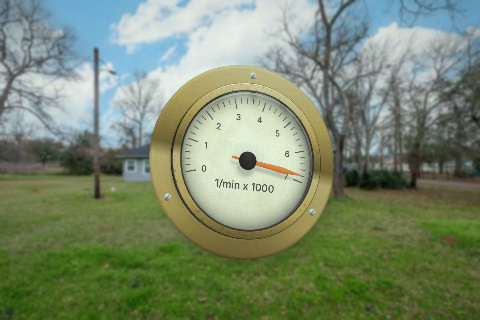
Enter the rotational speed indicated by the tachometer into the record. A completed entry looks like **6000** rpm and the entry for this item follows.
**6800** rpm
